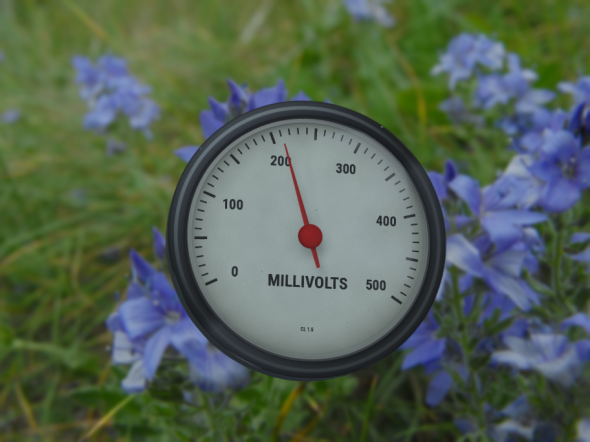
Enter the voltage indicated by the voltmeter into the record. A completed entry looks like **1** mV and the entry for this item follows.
**210** mV
